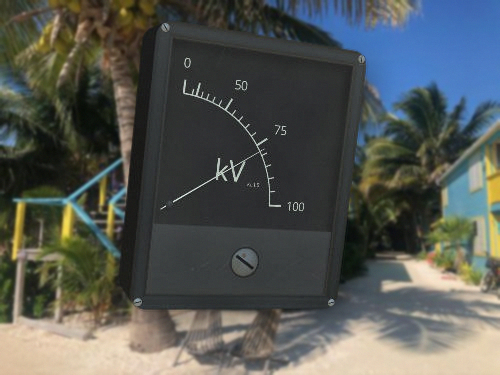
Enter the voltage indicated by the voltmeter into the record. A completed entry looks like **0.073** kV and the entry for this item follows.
**77.5** kV
